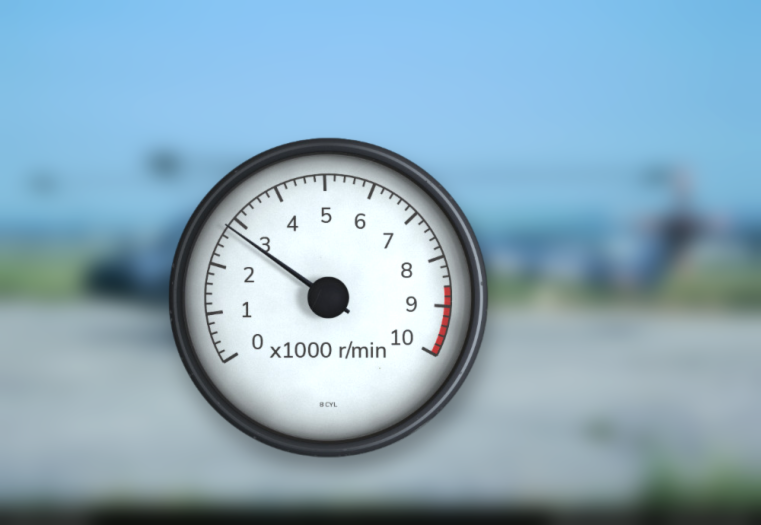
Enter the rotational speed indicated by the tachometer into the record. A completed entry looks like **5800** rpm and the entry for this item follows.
**2800** rpm
